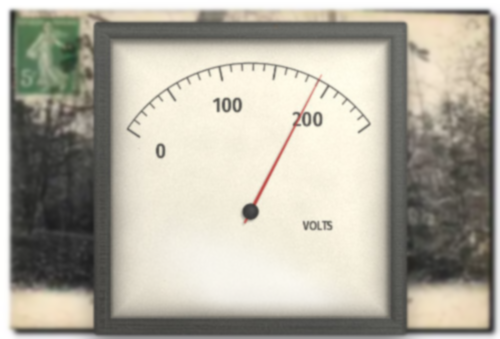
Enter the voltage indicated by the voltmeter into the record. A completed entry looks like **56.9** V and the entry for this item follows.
**190** V
